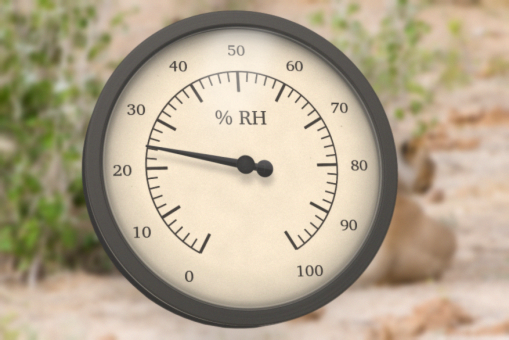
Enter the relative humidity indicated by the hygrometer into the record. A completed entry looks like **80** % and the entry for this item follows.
**24** %
